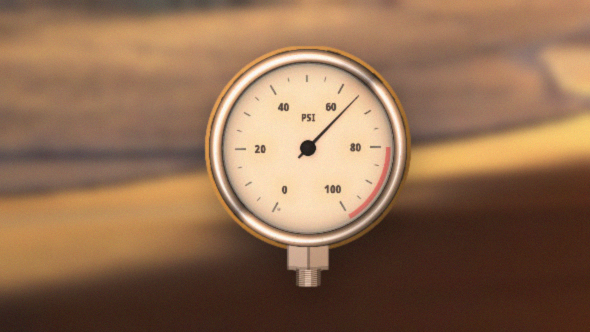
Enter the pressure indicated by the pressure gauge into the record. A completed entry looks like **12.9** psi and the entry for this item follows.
**65** psi
